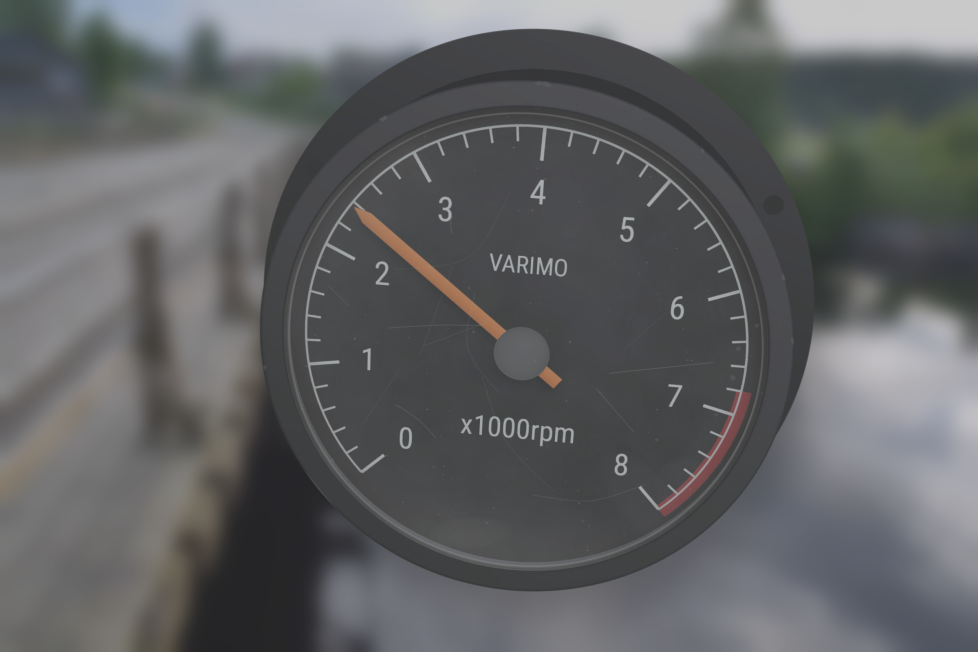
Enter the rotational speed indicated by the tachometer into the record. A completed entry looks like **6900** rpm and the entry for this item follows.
**2400** rpm
